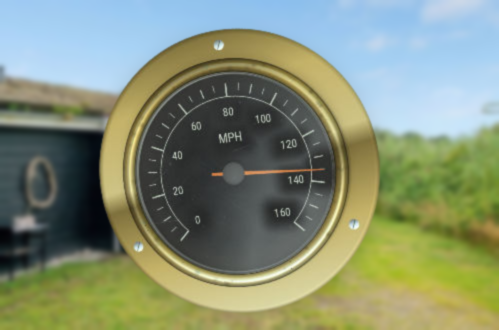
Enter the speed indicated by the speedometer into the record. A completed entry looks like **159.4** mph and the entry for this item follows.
**135** mph
